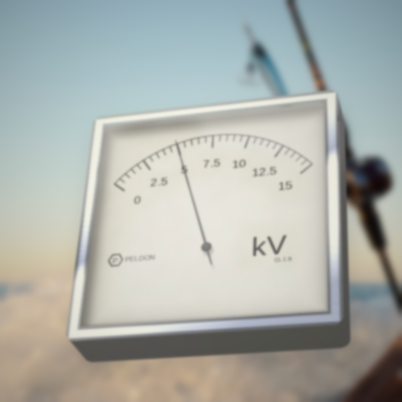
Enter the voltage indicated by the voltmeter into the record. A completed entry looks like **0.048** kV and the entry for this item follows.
**5** kV
